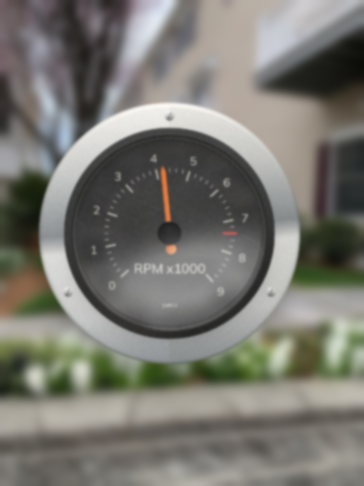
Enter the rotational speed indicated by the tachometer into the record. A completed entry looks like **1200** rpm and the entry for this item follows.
**4200** rpm
